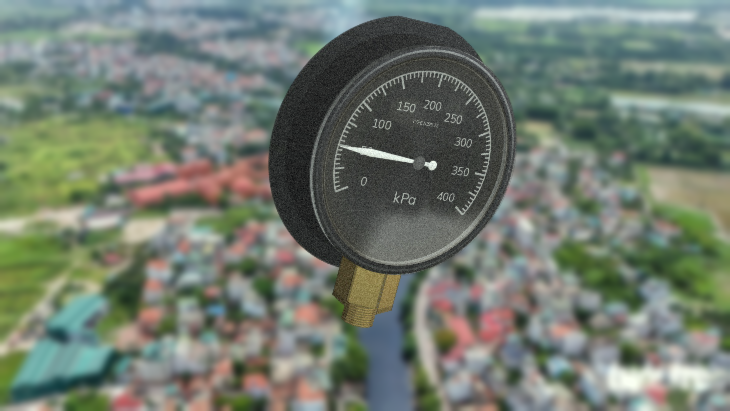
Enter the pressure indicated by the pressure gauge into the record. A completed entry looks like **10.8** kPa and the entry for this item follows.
**50** kPa
